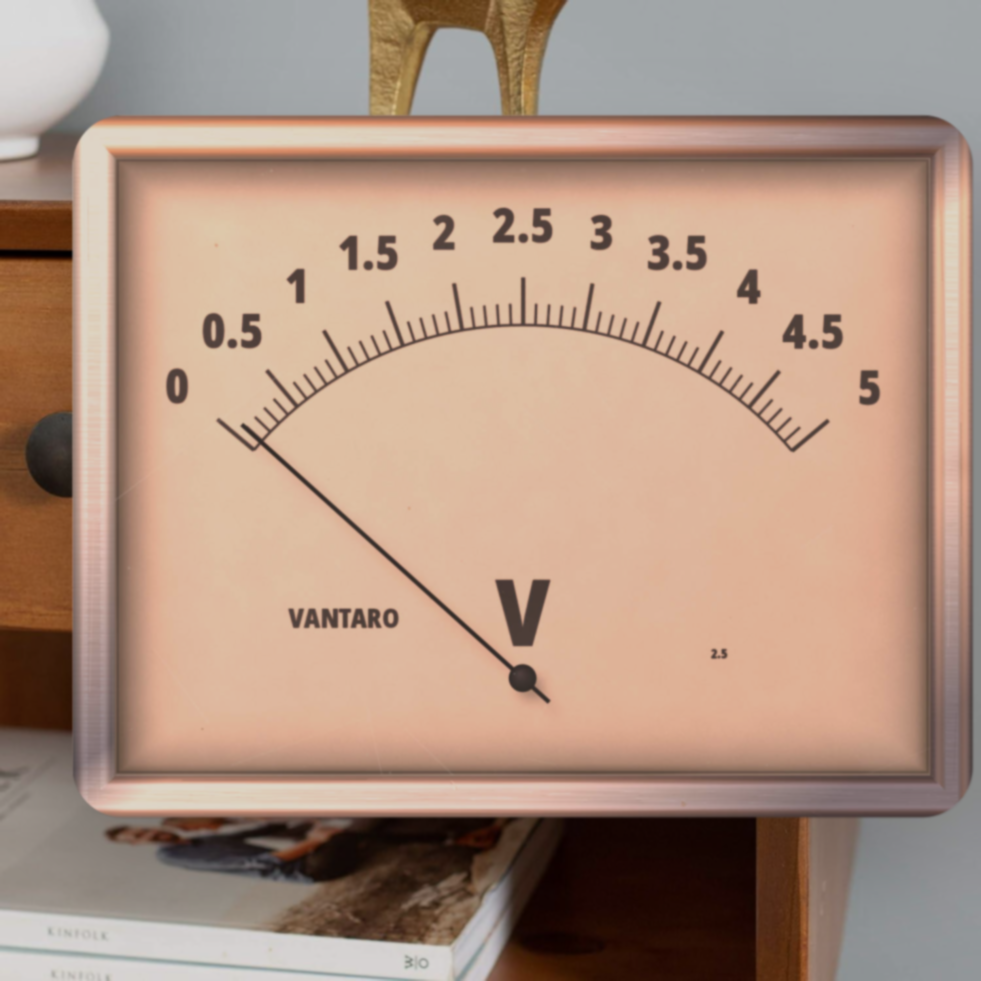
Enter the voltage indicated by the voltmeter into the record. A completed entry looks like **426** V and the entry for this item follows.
**0.1** V
